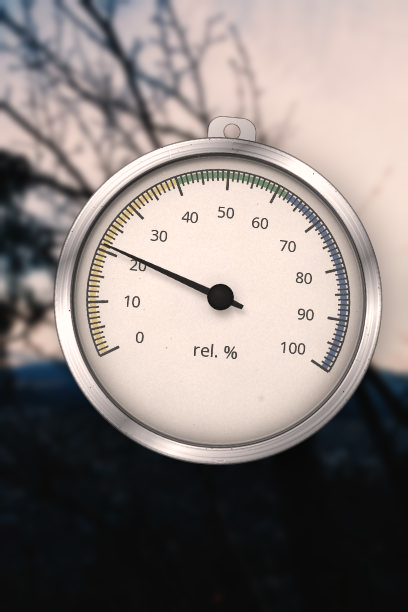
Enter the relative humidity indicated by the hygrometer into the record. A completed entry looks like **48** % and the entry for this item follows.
**21** %
